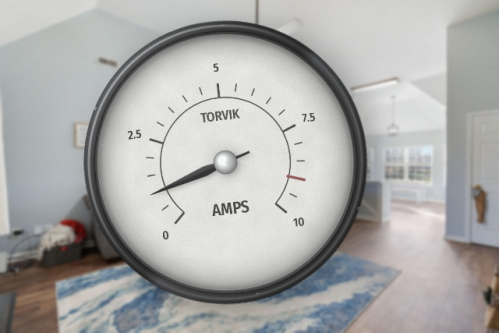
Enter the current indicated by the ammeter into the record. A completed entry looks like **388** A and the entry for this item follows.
**1** A
